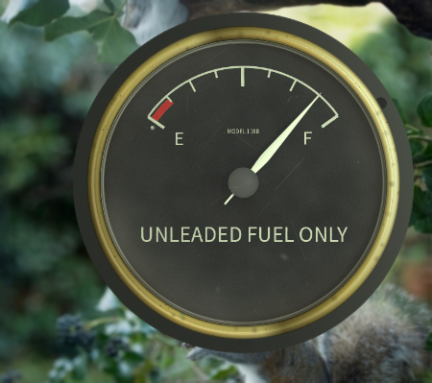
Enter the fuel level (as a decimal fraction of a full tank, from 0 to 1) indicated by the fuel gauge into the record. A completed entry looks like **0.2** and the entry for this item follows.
**0.875**
